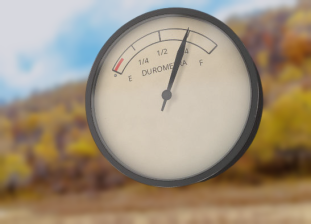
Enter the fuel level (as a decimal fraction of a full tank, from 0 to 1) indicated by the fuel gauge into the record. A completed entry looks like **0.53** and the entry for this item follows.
**0.75**
